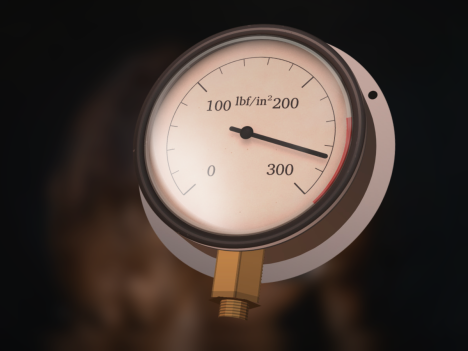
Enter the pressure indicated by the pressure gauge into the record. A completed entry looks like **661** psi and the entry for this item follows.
**270** psi
